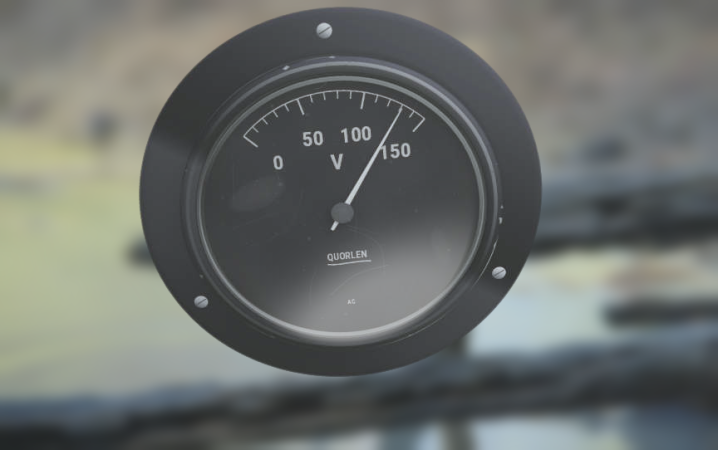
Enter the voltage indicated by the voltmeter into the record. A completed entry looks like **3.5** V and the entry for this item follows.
**130** V
